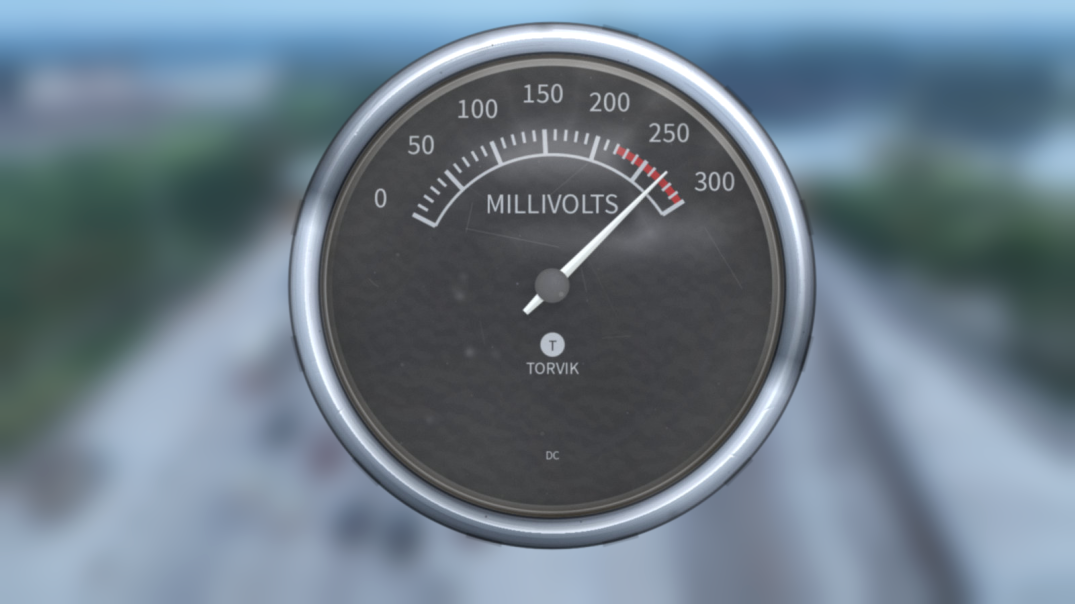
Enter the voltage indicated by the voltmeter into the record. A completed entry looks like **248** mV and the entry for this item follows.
**270** mV
